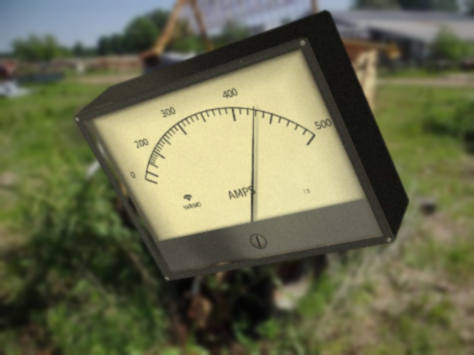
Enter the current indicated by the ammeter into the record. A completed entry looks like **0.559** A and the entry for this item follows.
**430** A
